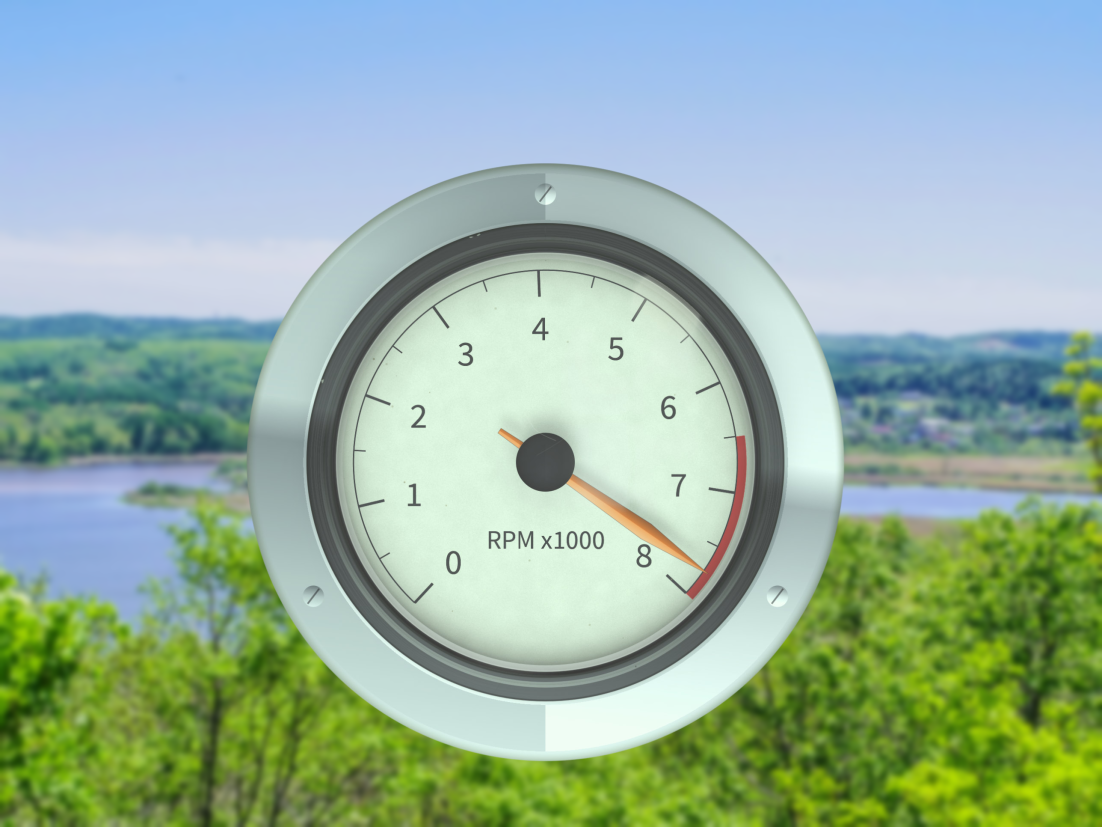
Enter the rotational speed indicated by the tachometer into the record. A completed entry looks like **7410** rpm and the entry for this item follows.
**7750** rpm
